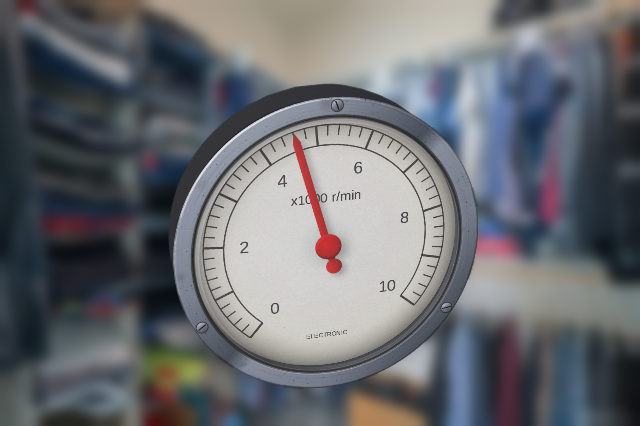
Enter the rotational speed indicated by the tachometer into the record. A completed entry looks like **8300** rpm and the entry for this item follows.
**4600** rpm
